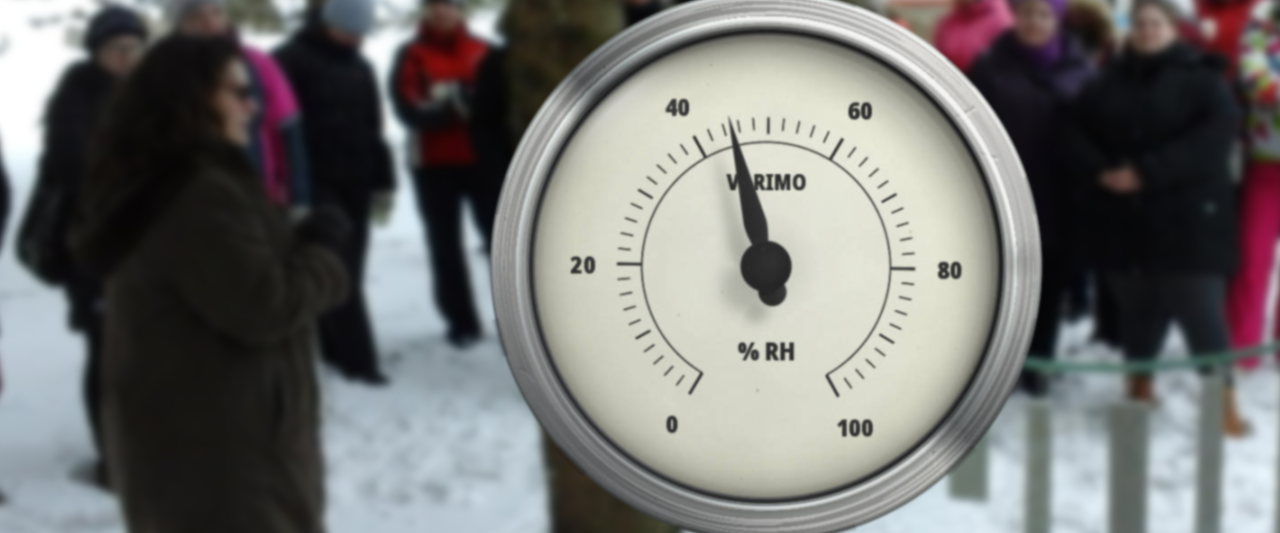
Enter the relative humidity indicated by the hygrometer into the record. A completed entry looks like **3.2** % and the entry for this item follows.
**45** %
